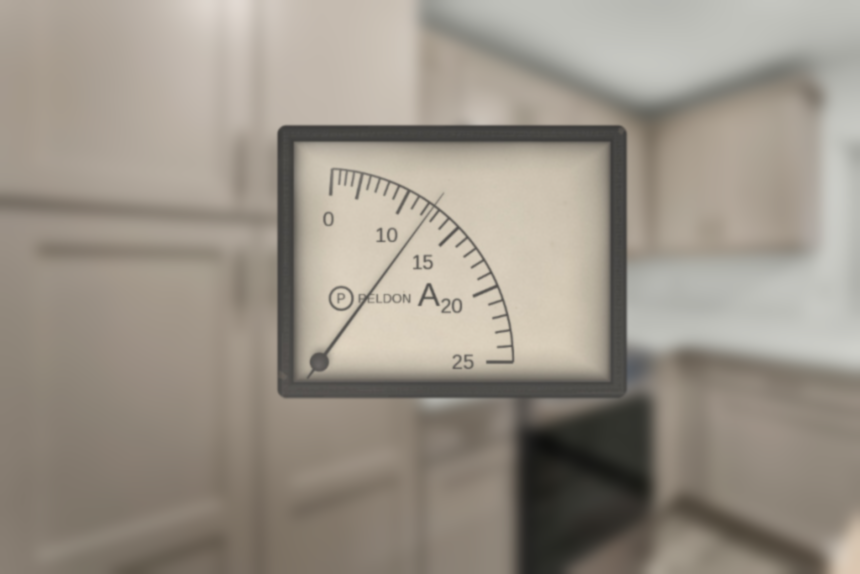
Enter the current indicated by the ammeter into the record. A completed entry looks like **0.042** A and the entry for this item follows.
**12.5** A
